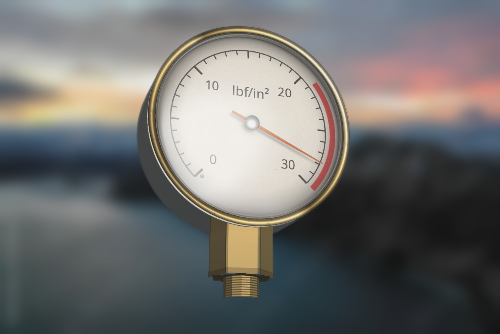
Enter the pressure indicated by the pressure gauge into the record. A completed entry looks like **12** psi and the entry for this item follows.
**28** psi
